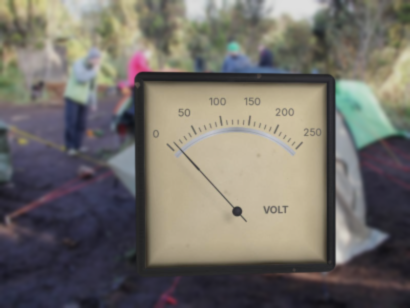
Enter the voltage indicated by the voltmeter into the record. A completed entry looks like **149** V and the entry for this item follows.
**10** V
